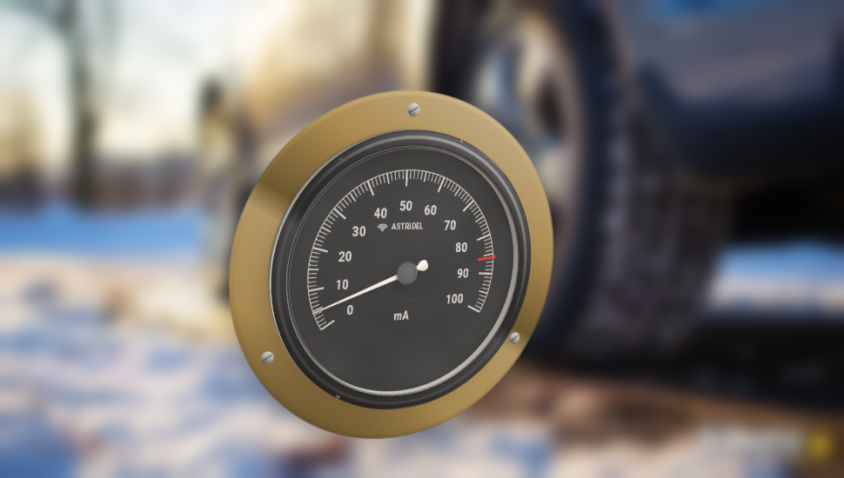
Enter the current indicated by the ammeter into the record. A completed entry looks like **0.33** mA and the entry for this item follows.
**5** mA
